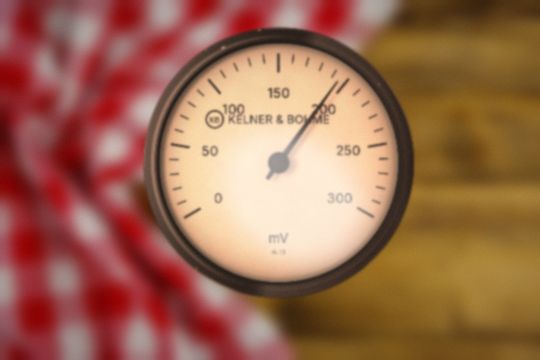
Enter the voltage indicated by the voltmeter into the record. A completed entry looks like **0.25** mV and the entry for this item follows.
**195** mV
